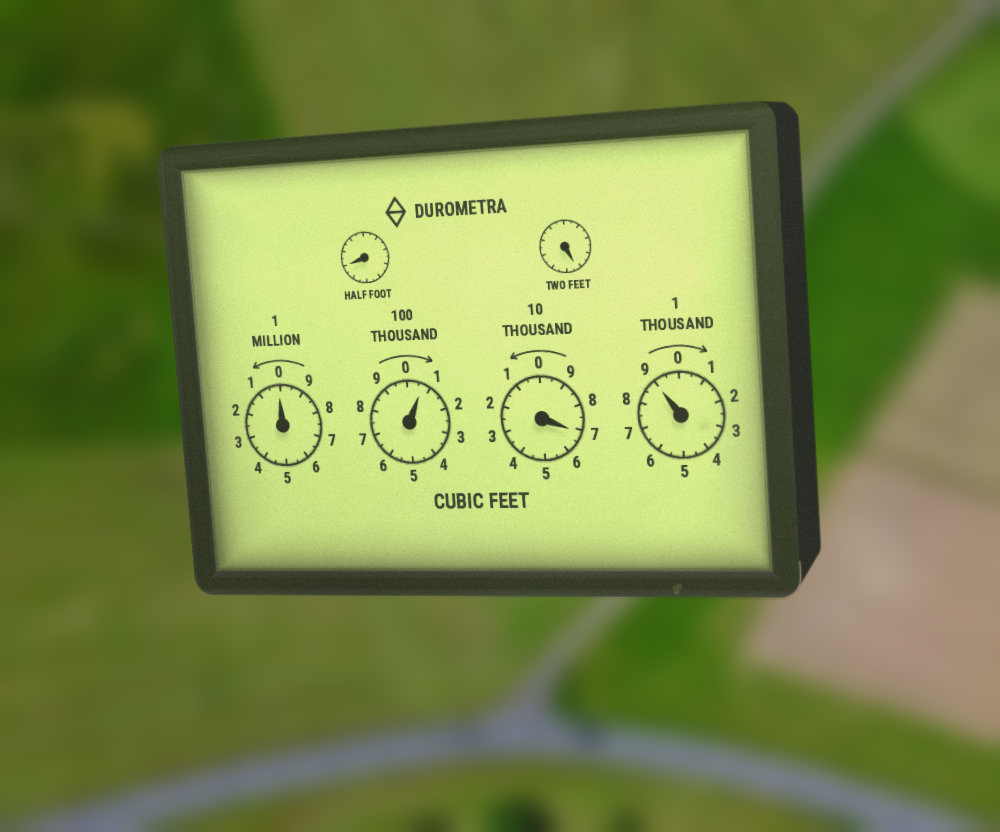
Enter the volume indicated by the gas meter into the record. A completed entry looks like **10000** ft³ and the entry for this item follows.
**6900** ft³
